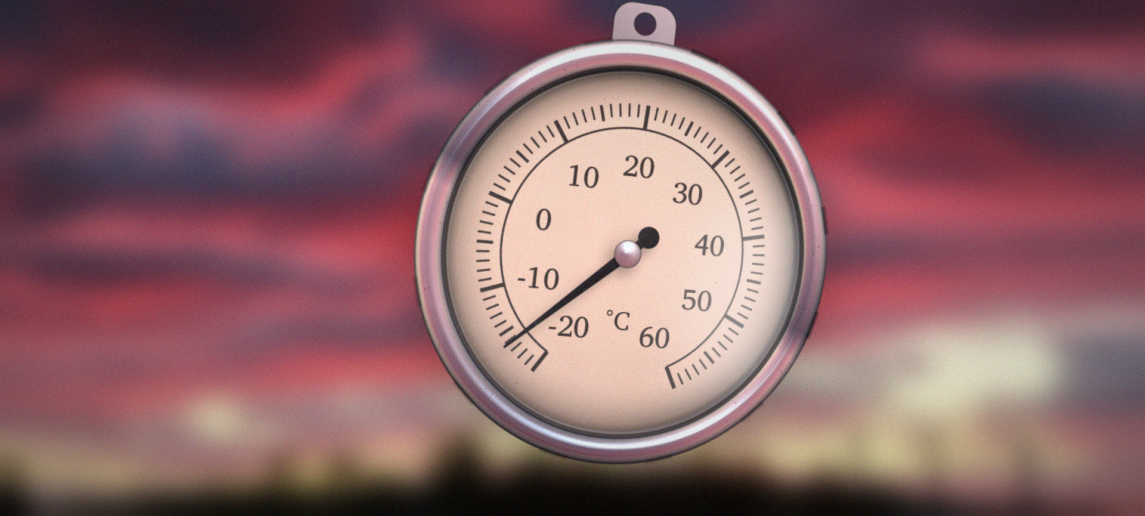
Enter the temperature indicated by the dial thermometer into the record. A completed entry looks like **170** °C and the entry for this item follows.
**-16** °C
